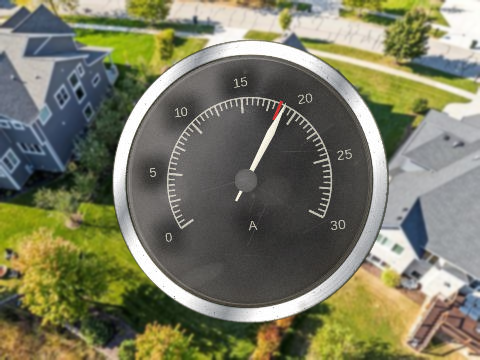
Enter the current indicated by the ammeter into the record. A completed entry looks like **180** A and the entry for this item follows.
**19** A
